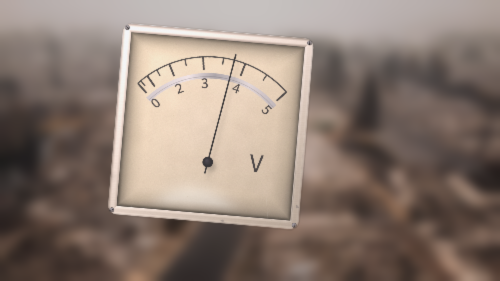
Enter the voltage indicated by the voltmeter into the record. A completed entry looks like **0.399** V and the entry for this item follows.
**3.75** V
